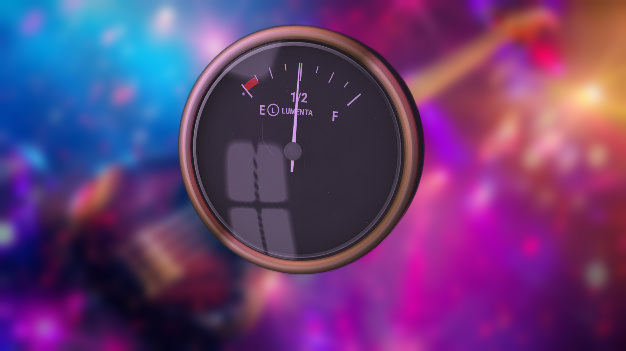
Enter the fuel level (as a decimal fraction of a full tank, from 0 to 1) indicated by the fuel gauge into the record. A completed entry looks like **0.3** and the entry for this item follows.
**0.5**
